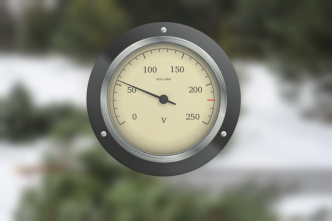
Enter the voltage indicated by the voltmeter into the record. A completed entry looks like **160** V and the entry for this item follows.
**55** V
